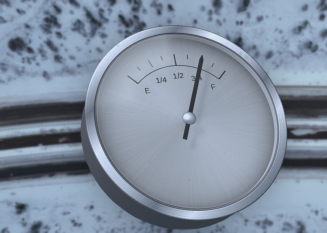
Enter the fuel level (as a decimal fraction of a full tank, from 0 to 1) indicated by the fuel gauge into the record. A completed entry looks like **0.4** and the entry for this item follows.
**0.75**
